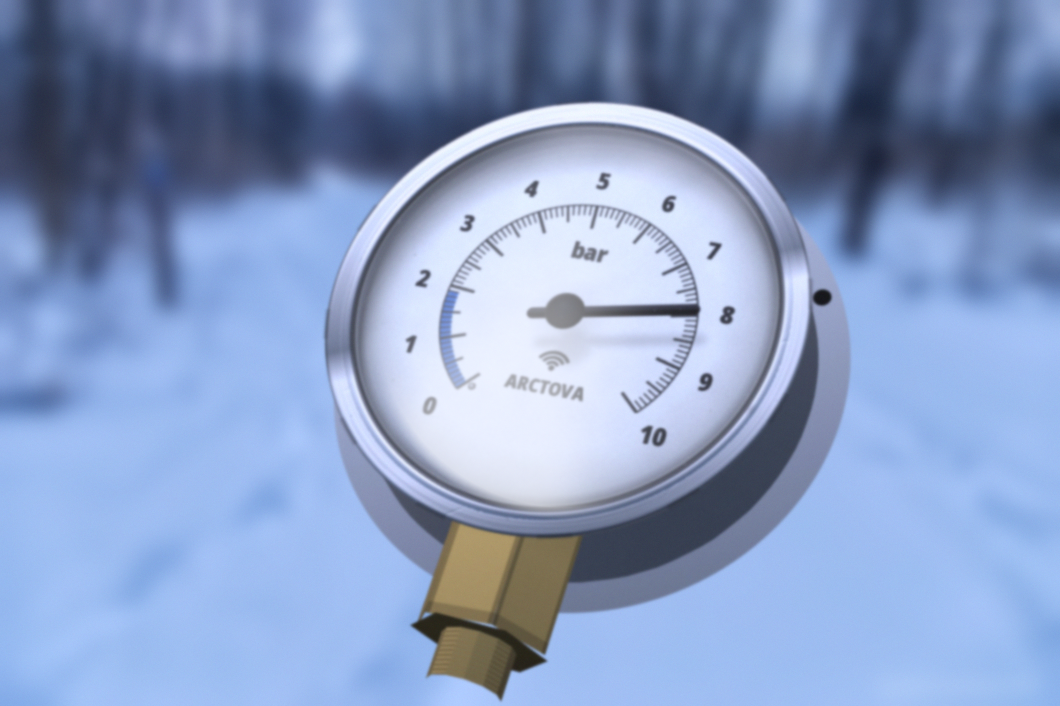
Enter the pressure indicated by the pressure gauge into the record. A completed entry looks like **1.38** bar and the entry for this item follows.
**8** bar
